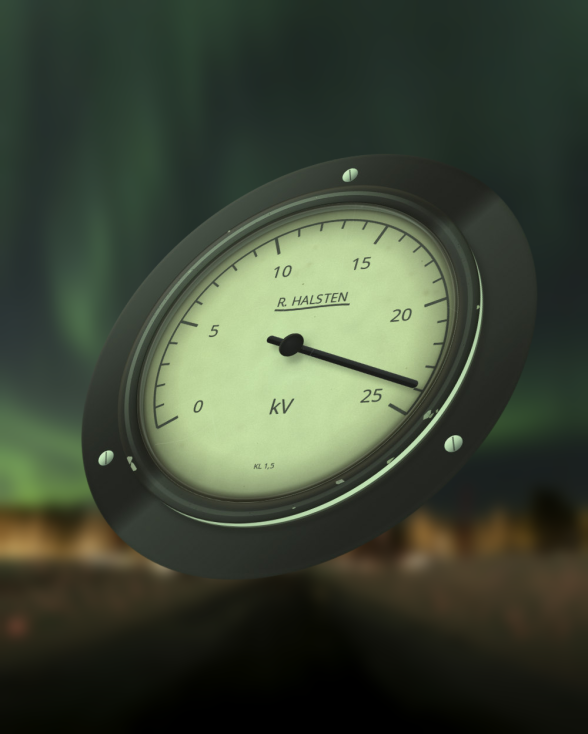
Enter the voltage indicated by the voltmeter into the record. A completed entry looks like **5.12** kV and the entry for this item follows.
**24** kV
